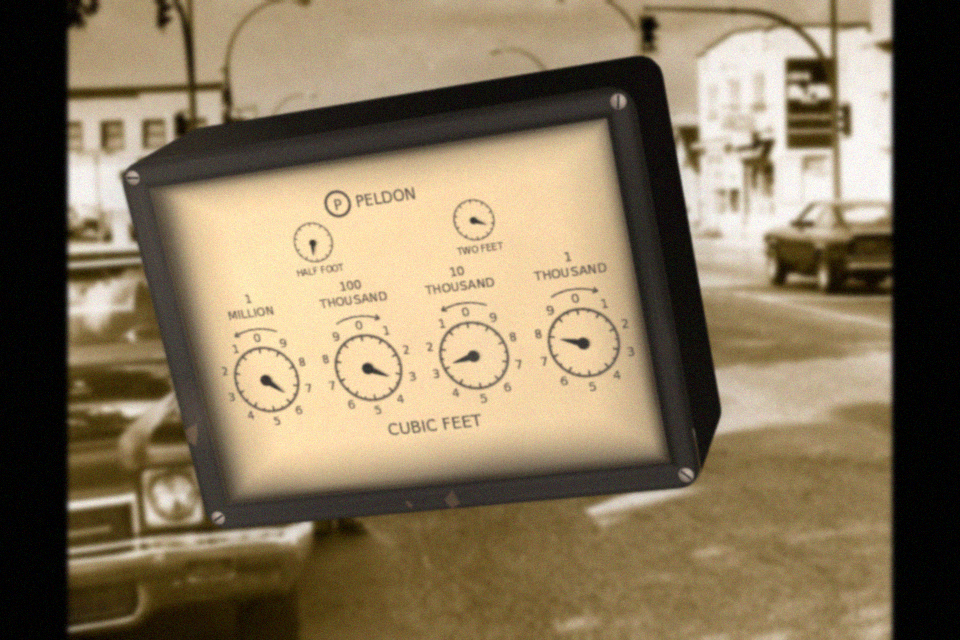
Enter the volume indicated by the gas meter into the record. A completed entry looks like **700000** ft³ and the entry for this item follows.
**632800** ft³
